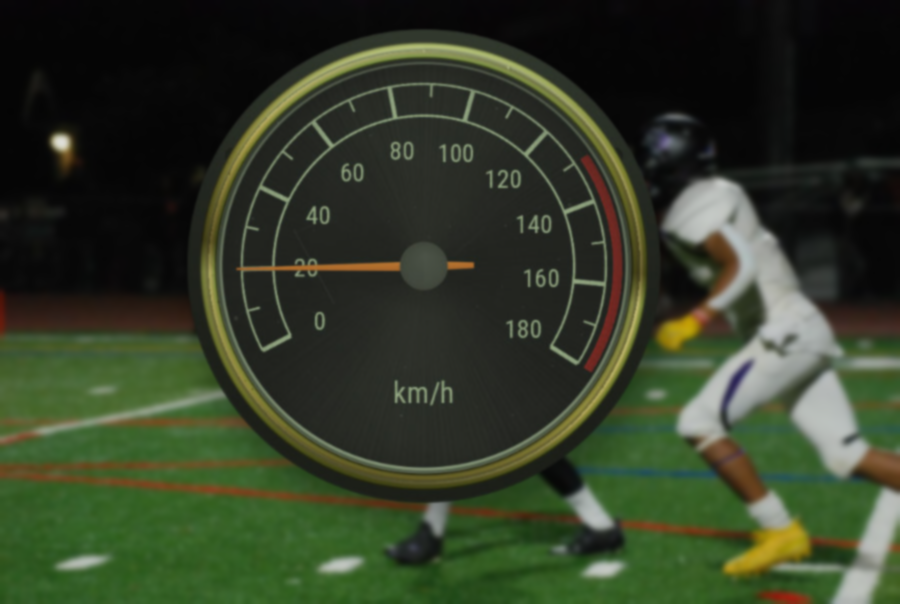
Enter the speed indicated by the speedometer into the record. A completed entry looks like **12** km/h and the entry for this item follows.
**20** km/h
